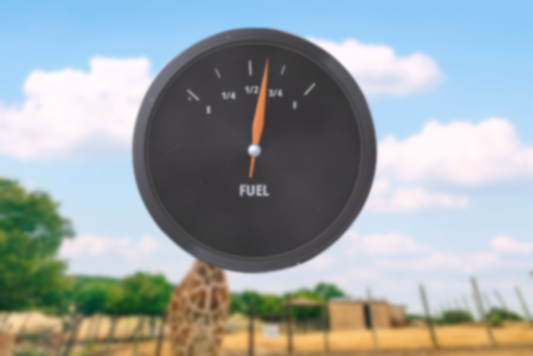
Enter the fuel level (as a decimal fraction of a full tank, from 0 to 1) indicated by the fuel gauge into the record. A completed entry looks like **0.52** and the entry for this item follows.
**0.625**
